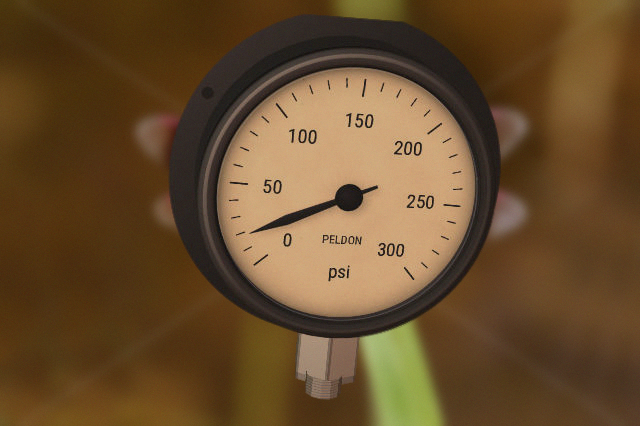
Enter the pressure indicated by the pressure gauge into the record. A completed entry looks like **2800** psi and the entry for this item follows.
**20** psi
